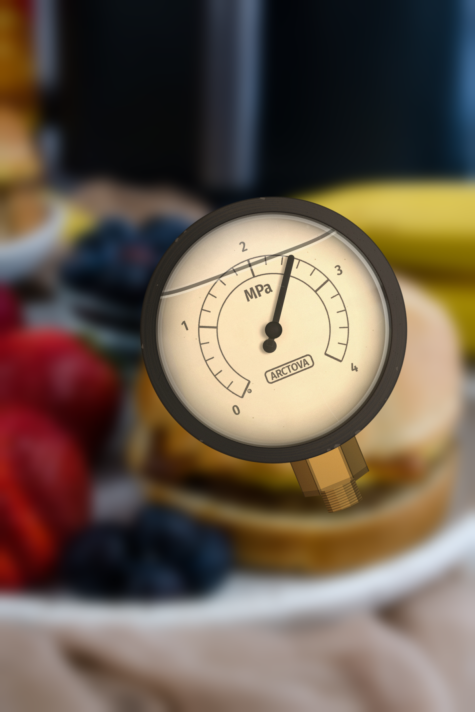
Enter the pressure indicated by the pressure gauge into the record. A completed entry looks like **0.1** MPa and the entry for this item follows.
**2.5** MPa
